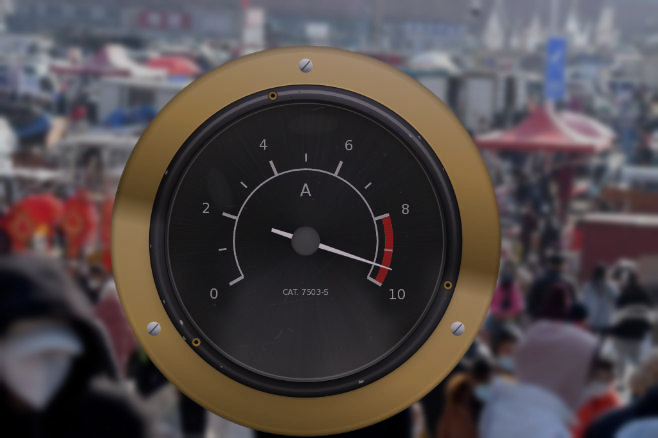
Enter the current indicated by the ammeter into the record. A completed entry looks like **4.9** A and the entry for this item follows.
**9.5** A
